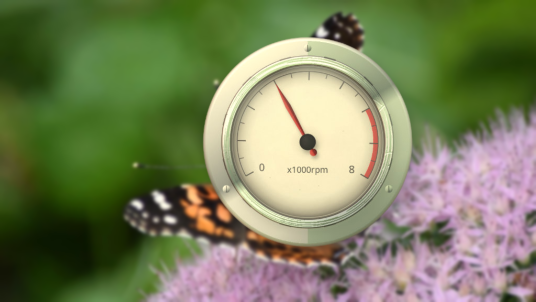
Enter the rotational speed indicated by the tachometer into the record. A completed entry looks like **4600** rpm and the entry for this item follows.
**3000** rpm
